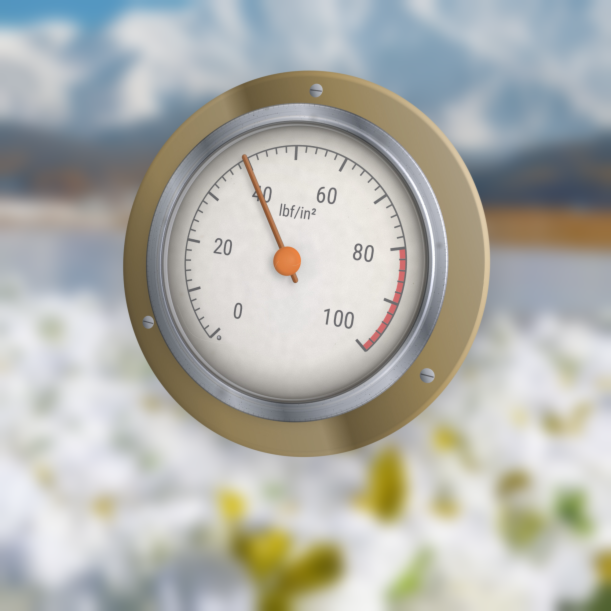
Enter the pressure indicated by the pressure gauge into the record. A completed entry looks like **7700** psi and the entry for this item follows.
**40** psi
